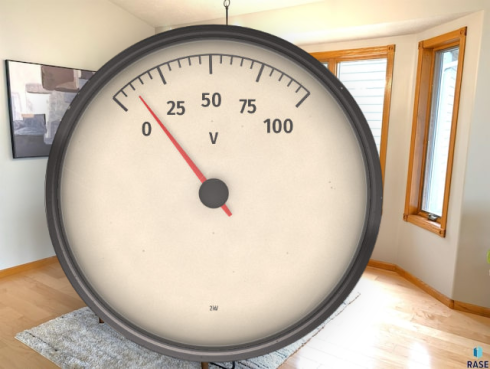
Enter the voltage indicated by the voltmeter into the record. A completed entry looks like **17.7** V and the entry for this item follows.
**10** V
